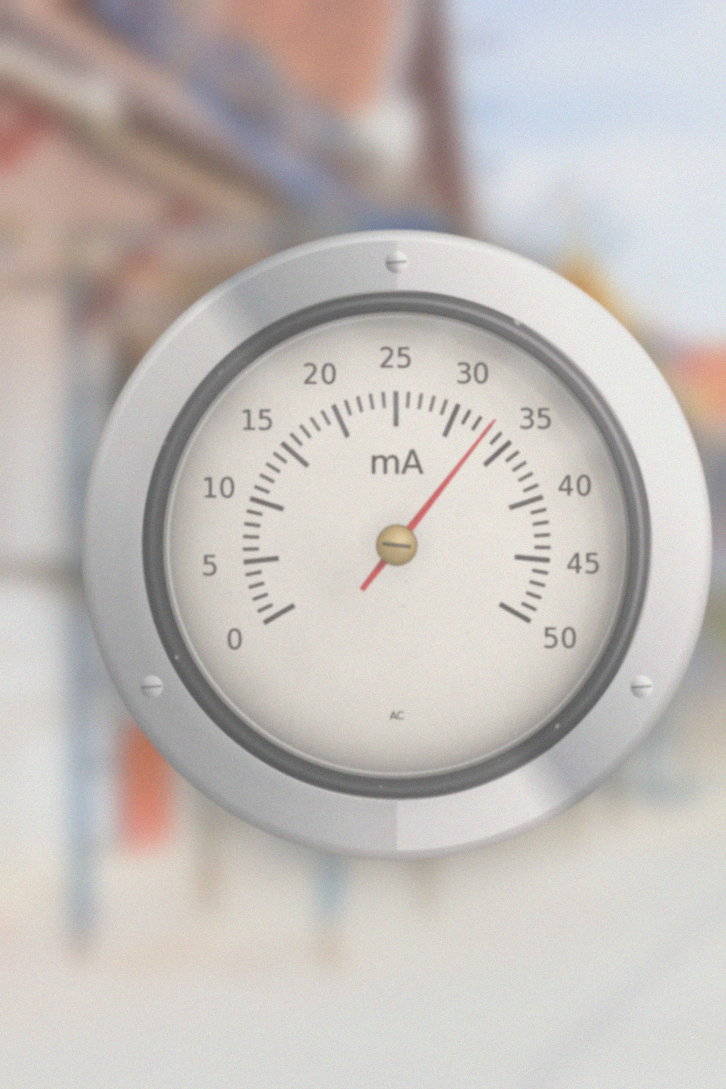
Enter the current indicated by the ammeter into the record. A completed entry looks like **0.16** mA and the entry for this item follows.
**33** mA
